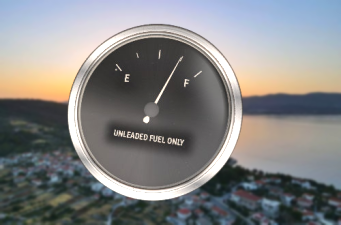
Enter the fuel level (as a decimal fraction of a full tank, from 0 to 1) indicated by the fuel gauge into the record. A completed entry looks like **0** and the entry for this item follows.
**0.75**
